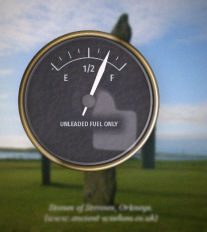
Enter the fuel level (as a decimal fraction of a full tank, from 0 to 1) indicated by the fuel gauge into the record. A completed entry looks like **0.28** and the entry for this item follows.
**0.75**
